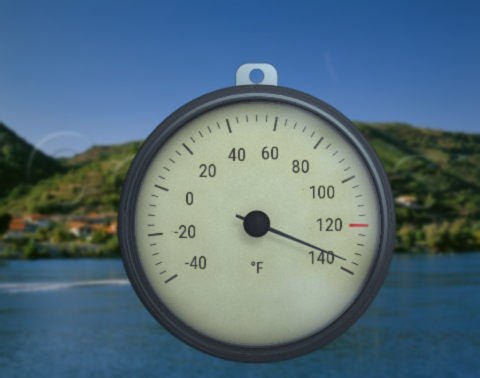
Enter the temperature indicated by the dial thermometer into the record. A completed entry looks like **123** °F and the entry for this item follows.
**136** °F
